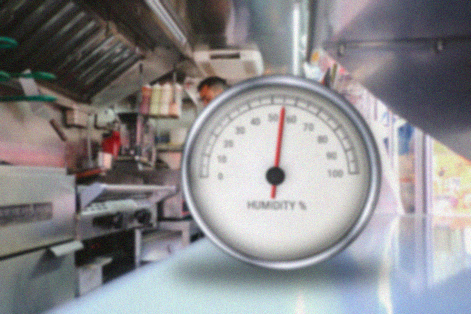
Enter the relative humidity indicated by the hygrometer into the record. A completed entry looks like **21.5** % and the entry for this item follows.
**55** %
